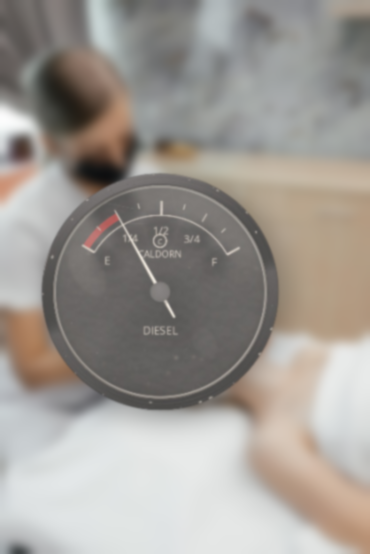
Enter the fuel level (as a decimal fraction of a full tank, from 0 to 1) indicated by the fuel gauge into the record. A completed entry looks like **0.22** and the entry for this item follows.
**0.25**
